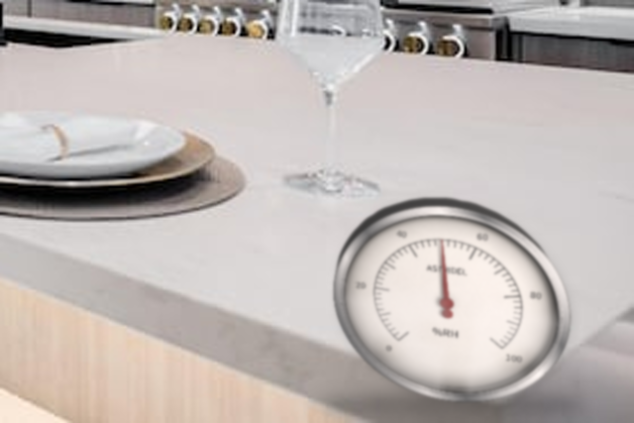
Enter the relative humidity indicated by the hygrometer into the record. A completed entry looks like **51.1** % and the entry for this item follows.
**50** %
